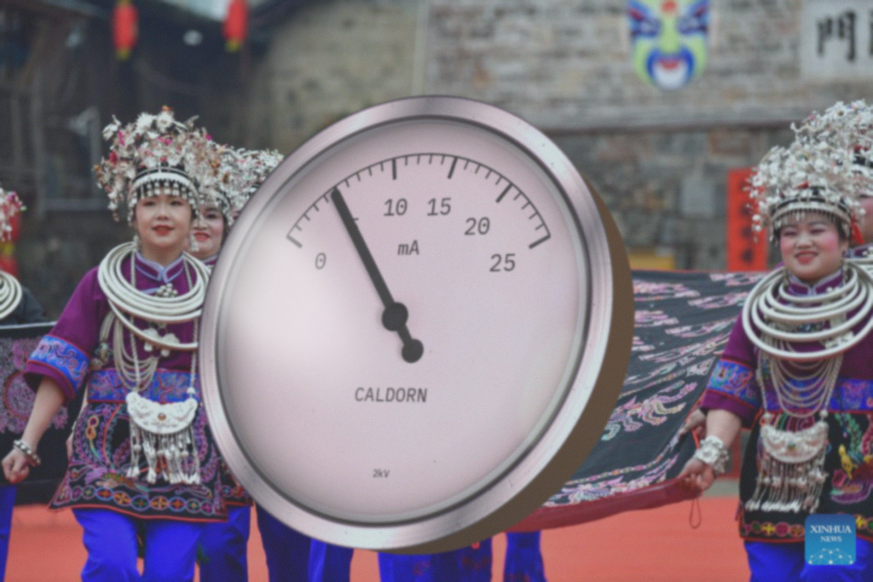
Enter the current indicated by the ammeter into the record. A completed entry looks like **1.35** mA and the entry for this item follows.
**5** mA
